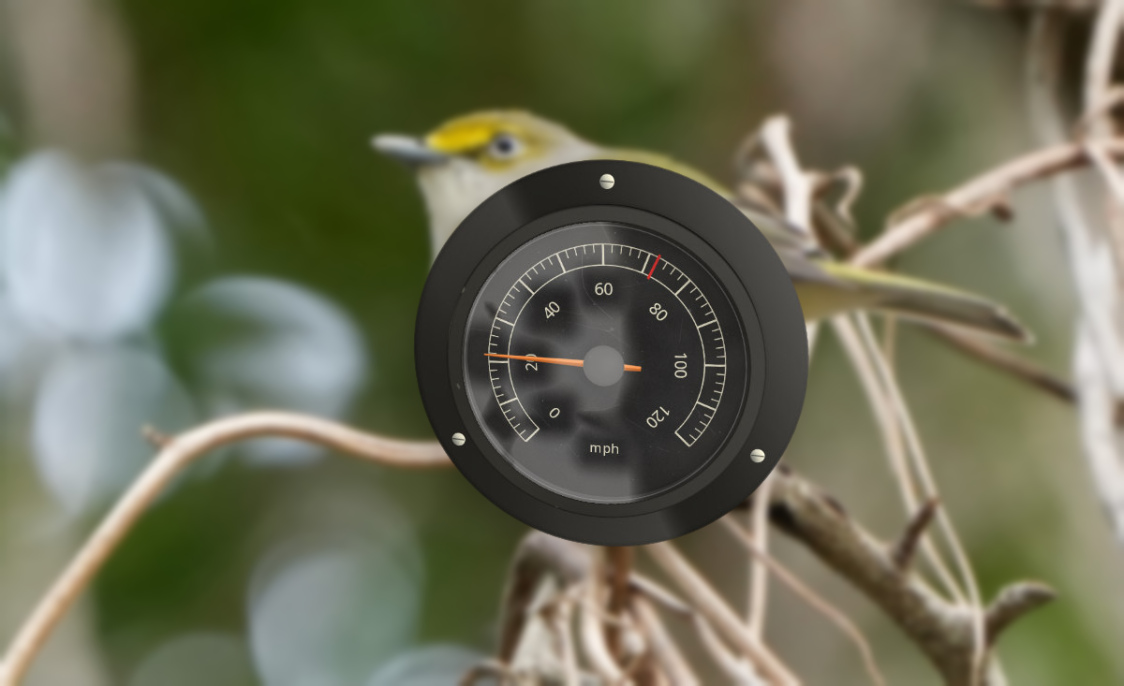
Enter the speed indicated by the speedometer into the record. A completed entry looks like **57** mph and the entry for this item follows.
**22** mph
